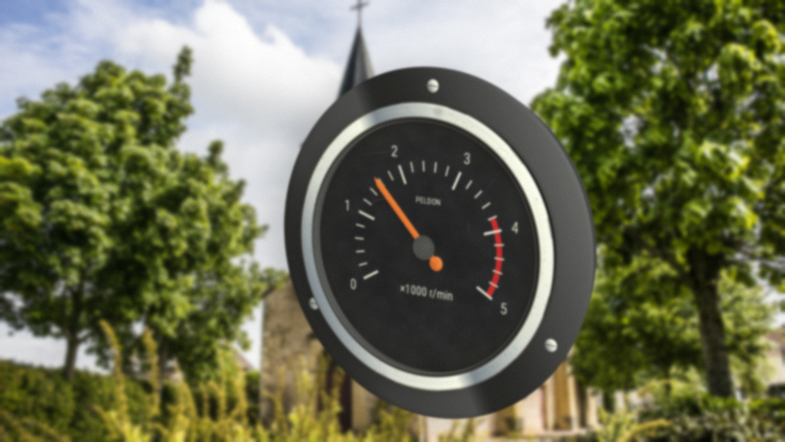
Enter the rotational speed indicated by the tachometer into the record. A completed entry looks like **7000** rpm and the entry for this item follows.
**1600** rpm
